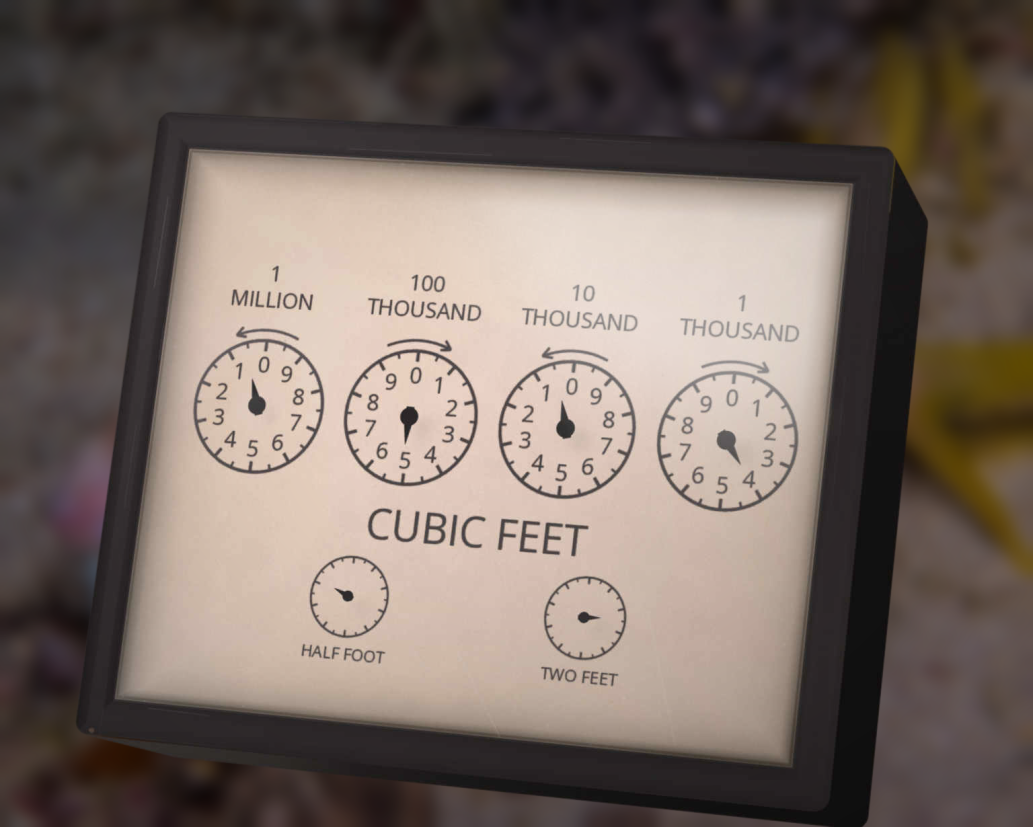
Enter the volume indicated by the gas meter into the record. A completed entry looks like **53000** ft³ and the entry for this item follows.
**50400** ft³
